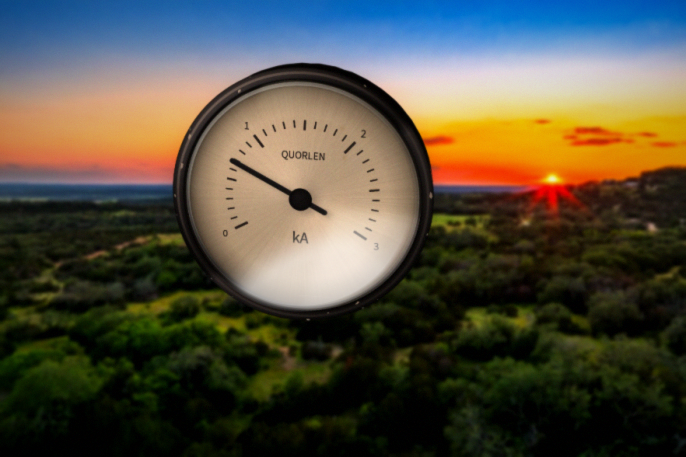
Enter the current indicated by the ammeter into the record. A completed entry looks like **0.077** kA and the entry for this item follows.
**0.7** kA
